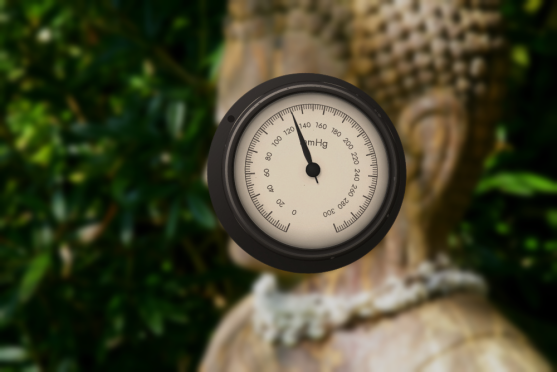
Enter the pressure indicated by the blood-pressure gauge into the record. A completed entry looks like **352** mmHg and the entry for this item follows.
**130** mmHg
